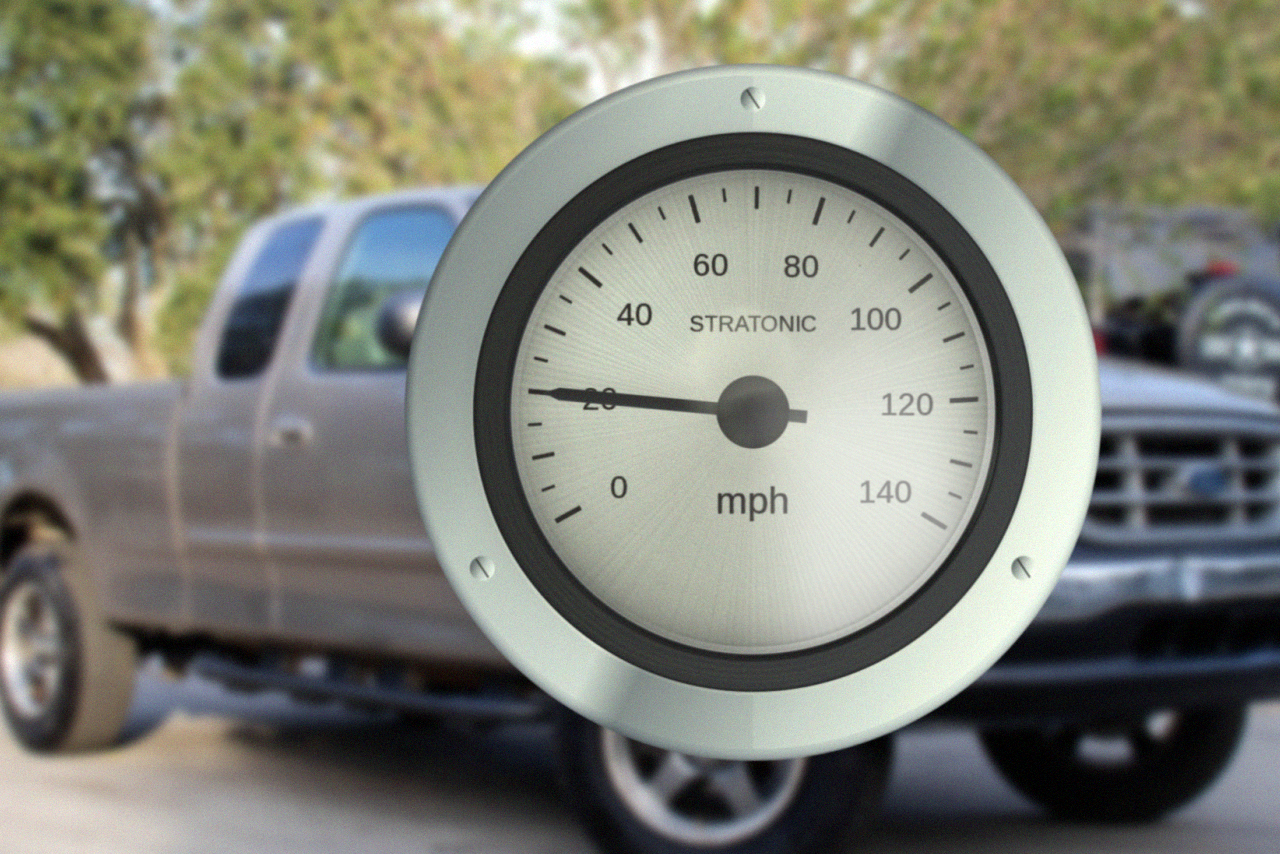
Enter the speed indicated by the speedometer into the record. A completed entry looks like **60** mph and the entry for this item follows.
**20** mph
